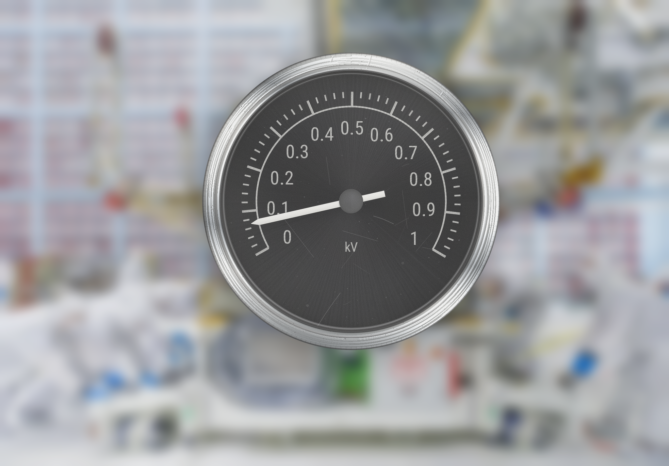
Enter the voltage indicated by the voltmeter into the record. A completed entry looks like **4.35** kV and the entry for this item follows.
**0.07** kV
